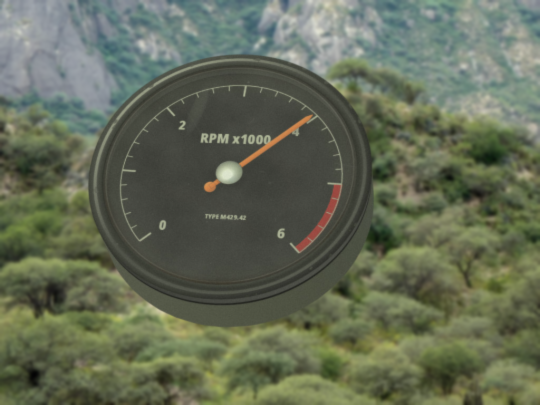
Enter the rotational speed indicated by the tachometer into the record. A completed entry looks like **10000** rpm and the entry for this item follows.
**4000** rpm
